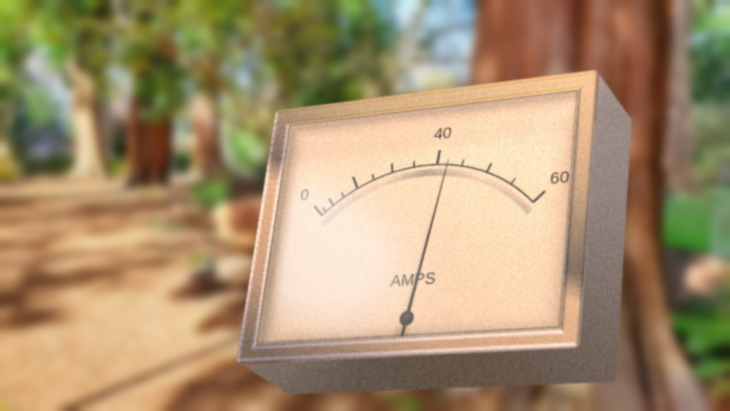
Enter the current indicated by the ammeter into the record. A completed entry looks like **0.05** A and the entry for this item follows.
**42.5** A
